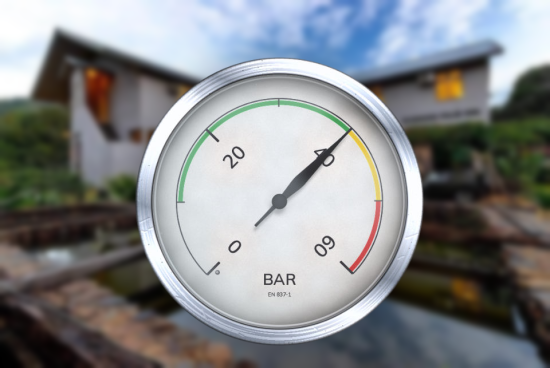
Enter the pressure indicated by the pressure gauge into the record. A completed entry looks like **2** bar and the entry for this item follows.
**40** bar
